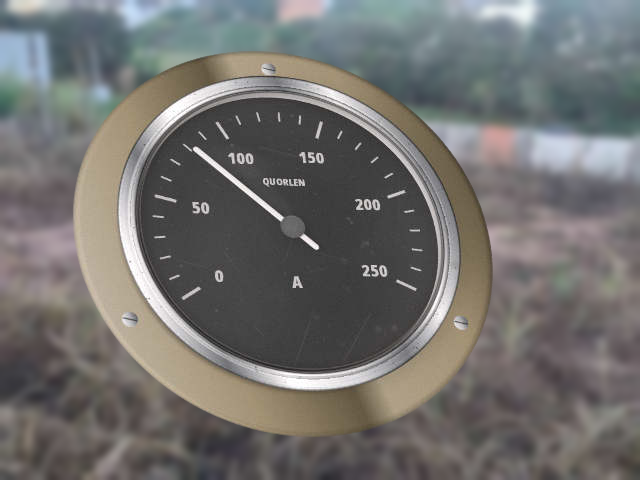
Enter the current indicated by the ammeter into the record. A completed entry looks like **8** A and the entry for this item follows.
**80** A
